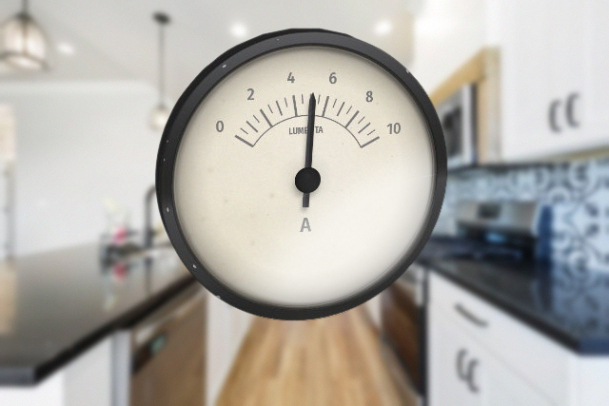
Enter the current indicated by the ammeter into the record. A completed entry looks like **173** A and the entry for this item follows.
**5** A
